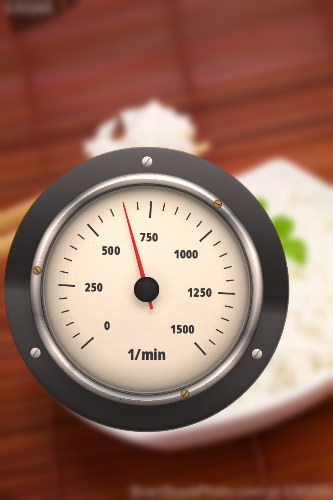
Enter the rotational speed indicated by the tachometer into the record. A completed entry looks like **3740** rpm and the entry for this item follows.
**650** rpm
